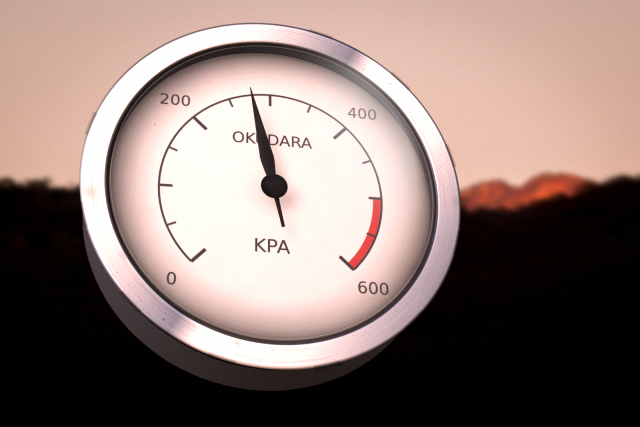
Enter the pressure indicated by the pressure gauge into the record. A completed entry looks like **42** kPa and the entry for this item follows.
**275** kPa
